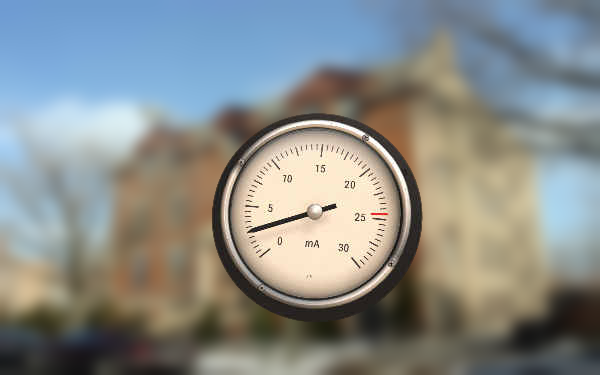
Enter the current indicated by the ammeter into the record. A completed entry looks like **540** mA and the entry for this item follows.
**2.5** mA
